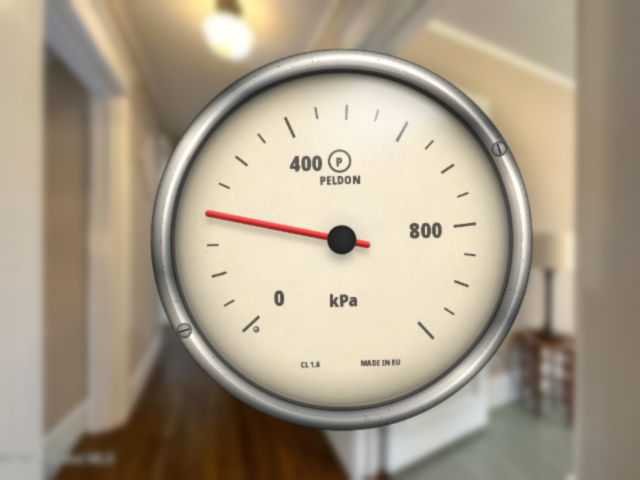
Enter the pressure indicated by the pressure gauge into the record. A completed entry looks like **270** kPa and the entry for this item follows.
**200** kPa
